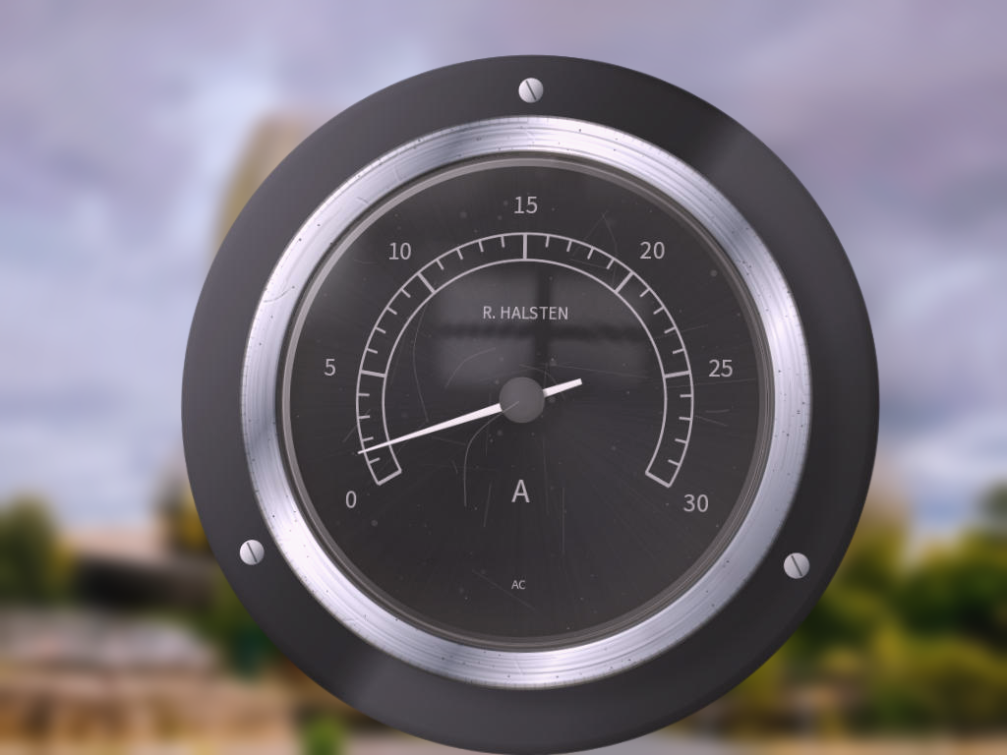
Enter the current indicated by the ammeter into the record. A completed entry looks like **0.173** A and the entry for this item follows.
**1.5** A
